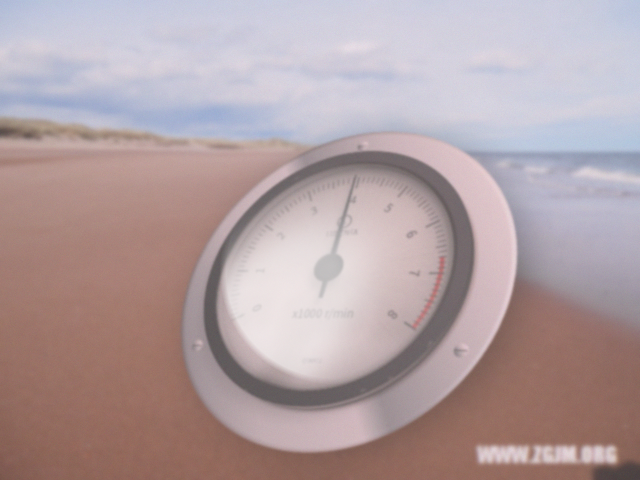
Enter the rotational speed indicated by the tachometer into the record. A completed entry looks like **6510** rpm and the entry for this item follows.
**4000** rpm
